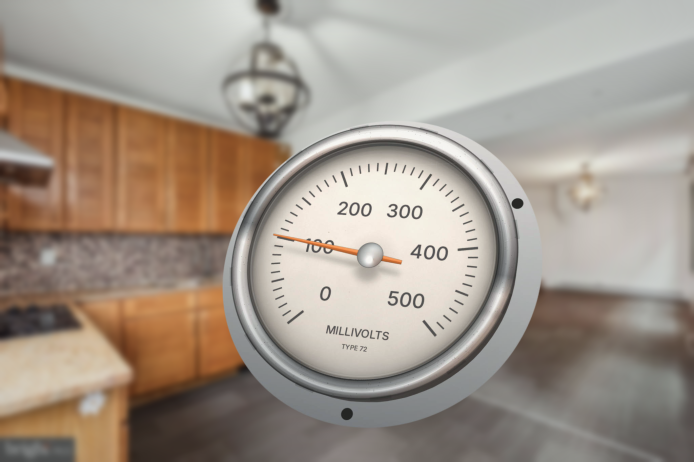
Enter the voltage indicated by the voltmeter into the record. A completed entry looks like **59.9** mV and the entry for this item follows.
**100** mV
